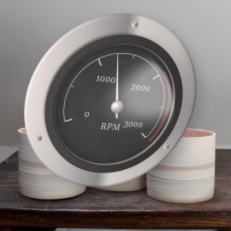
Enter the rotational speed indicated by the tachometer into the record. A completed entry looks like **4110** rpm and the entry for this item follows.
**1250** rpm
